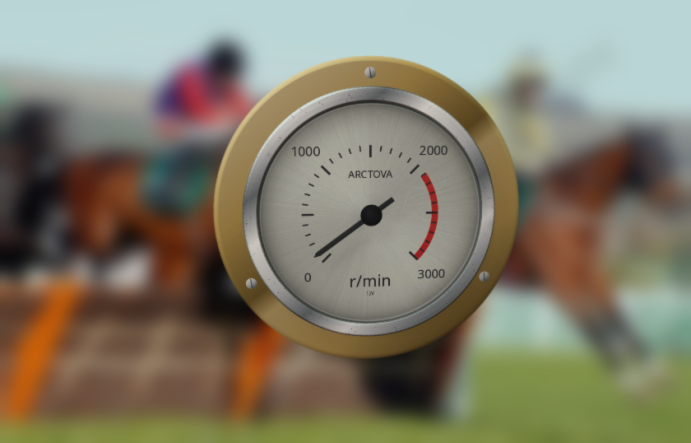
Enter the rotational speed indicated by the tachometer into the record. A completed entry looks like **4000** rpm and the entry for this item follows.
**100** rpm
